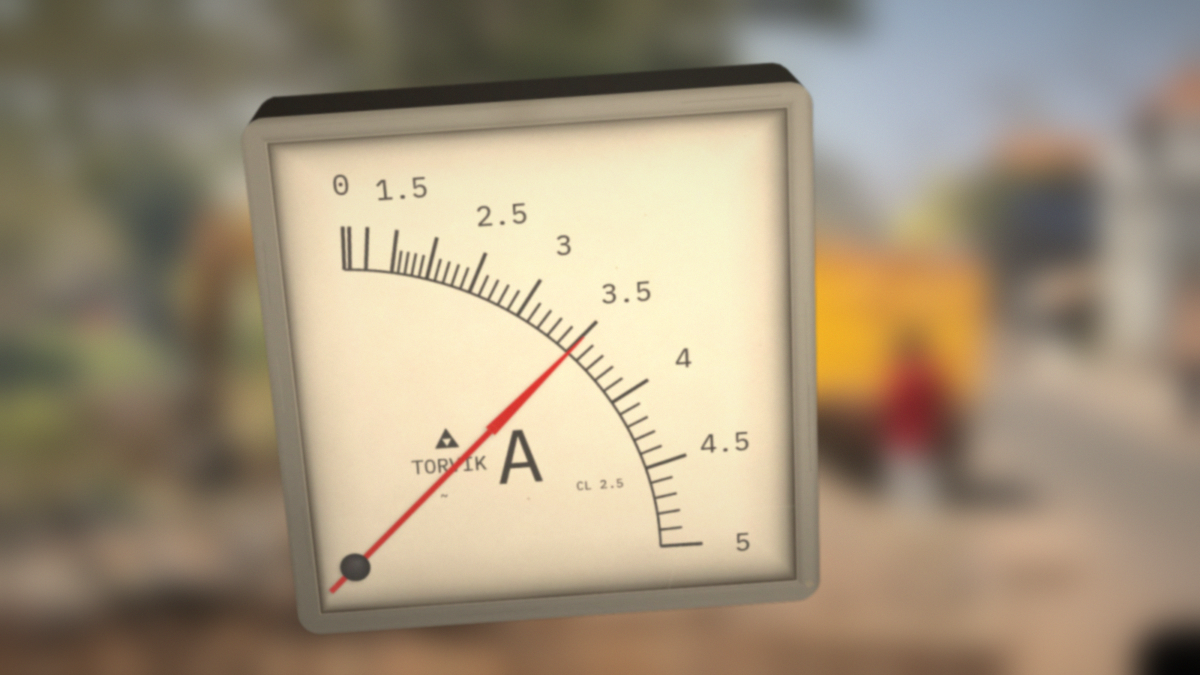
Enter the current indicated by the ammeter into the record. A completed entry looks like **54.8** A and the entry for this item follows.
**3.5** A
